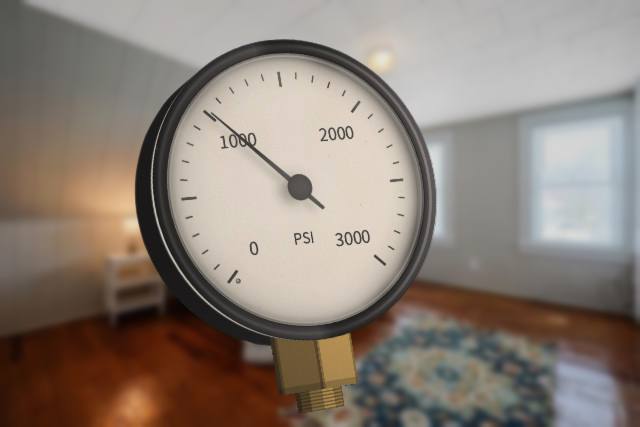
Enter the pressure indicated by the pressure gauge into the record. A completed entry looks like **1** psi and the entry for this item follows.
**1000** psi
